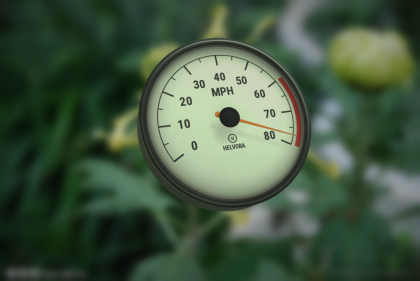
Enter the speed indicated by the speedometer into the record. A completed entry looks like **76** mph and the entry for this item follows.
**77.5** mph
